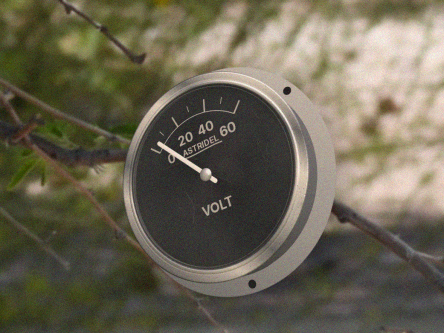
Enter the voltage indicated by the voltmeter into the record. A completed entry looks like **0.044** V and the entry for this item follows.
**5** V
